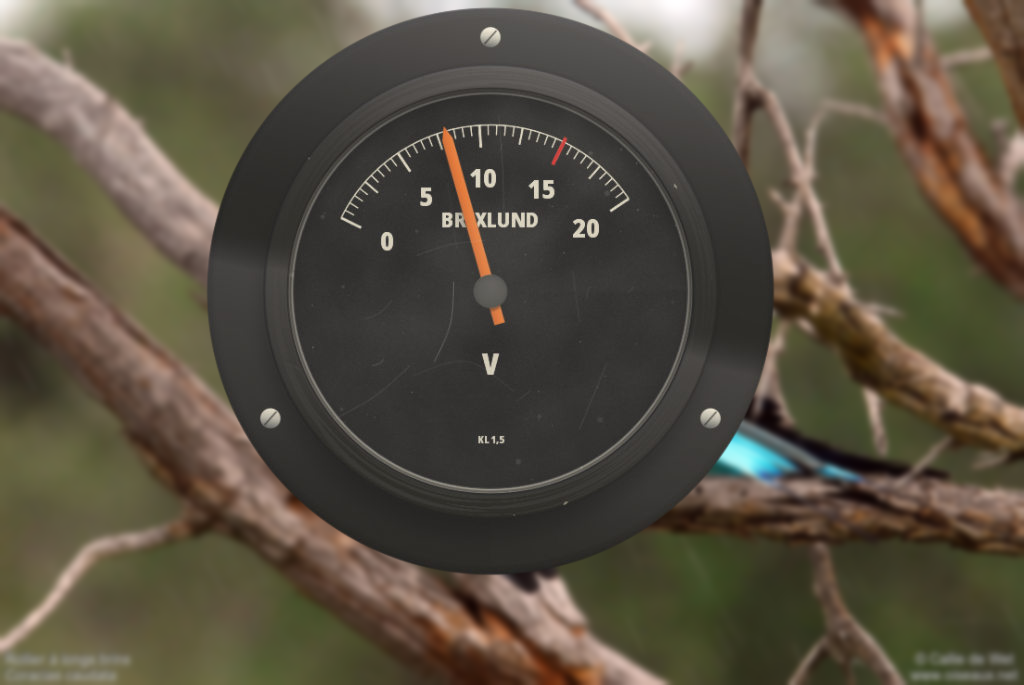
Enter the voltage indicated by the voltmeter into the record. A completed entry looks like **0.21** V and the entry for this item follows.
**8** V
